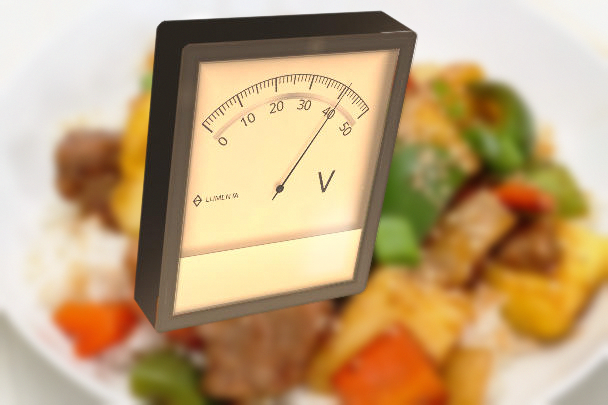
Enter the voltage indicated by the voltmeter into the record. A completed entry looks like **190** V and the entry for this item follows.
**40** V
